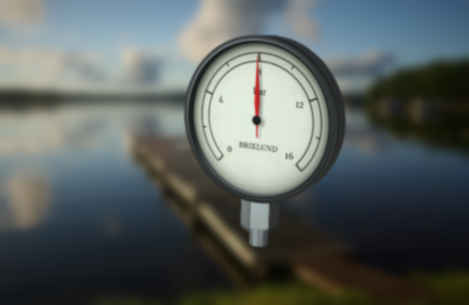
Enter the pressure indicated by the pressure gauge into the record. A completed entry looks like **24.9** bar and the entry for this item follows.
**8** bar
